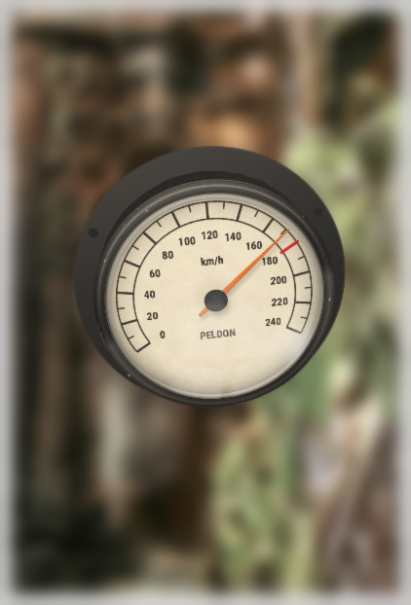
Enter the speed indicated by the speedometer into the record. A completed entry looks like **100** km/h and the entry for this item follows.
**170** km/h
